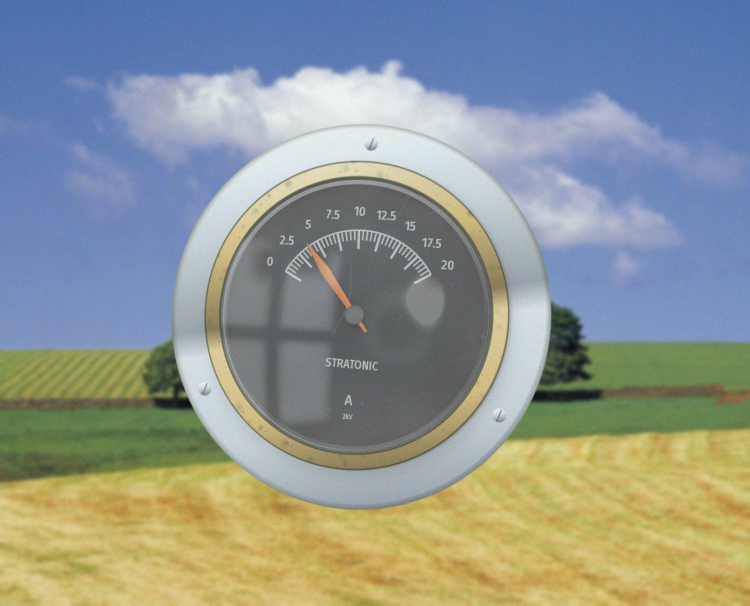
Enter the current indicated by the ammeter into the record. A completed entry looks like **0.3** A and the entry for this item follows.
**4** A
